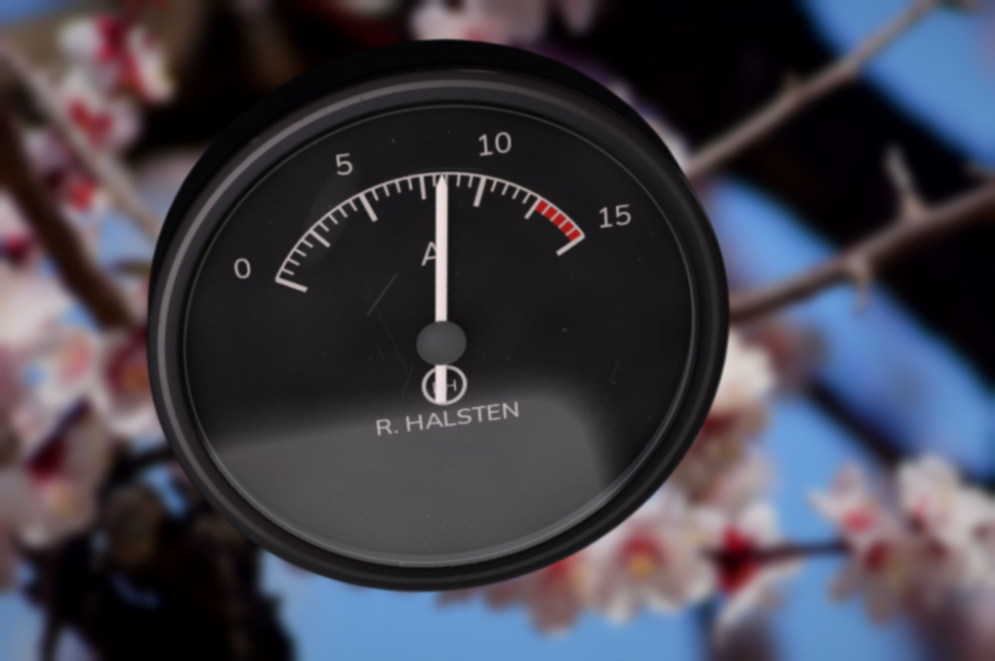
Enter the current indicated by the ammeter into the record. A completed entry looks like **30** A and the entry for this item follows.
**8.25** A
